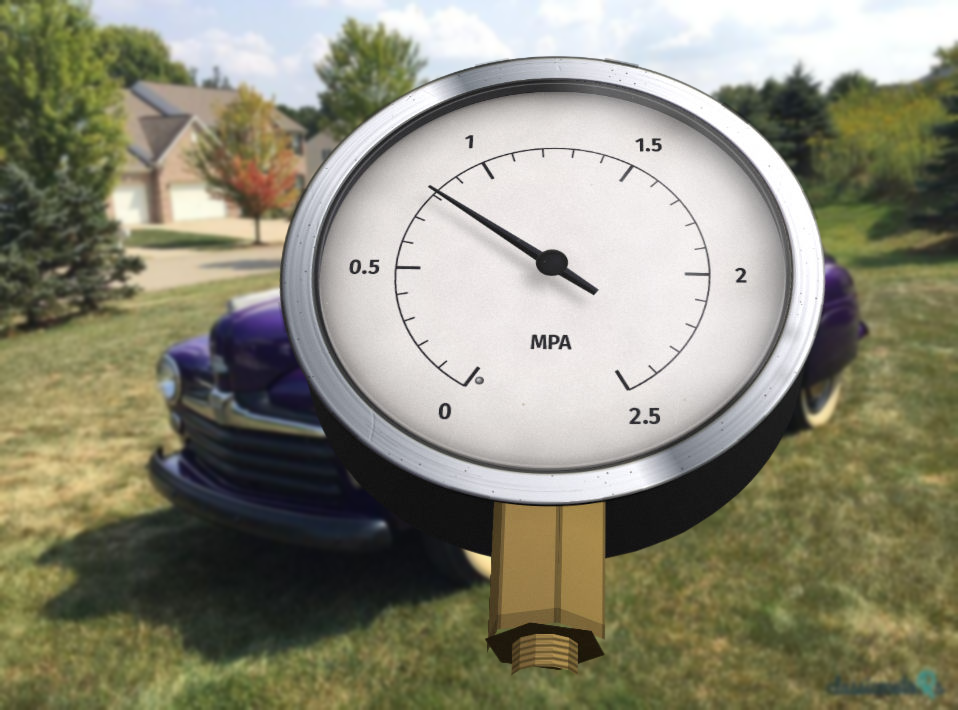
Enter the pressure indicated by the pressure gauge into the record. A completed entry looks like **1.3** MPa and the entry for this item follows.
**0.8** MPa
